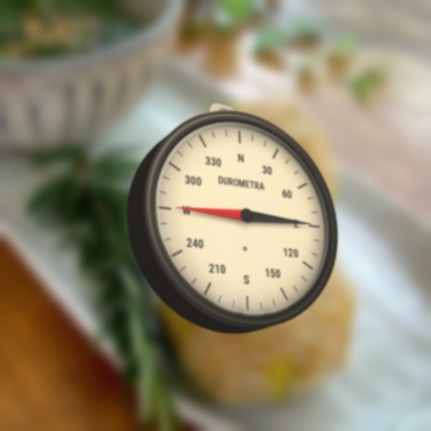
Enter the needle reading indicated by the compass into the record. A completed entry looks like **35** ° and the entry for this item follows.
**270** °
